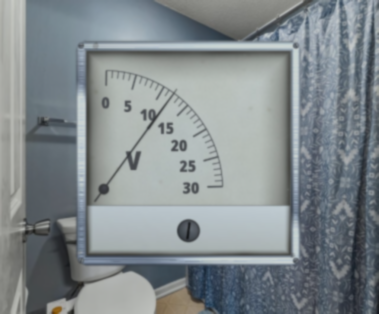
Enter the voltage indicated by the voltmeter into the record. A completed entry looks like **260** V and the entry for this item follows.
**12** V
